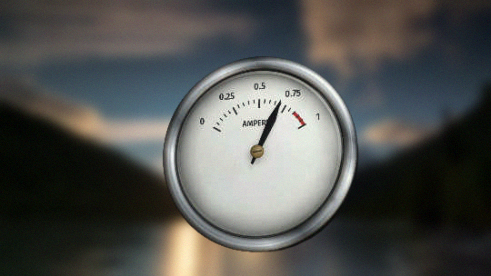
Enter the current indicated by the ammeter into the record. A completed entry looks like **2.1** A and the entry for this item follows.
**0.7** A
